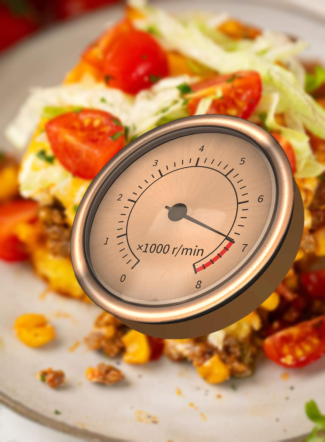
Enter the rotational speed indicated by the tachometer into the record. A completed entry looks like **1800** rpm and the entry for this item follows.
**7000** rpm
